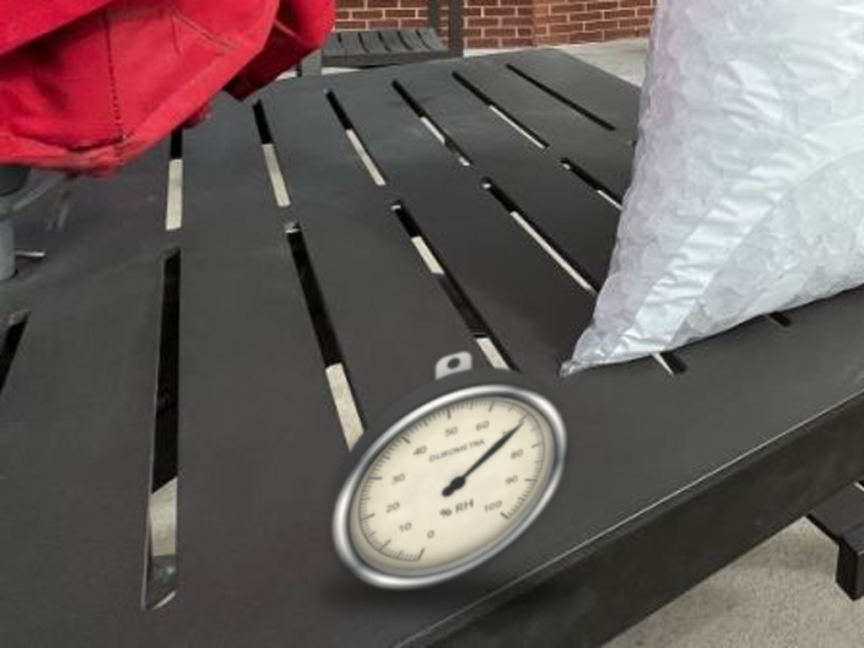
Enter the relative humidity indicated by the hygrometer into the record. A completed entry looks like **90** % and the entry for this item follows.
**70** %
